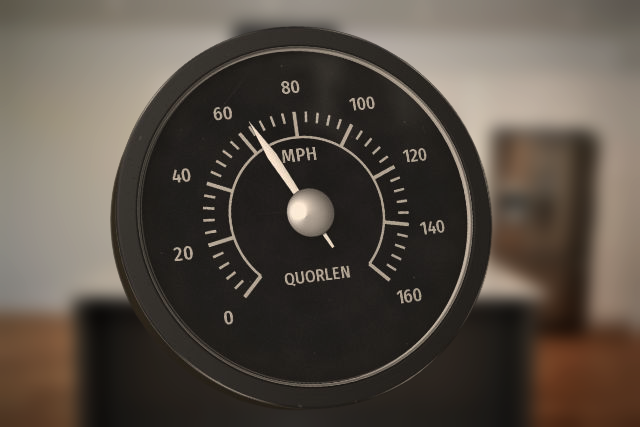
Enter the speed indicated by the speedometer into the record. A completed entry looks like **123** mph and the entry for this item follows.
**64** mph
